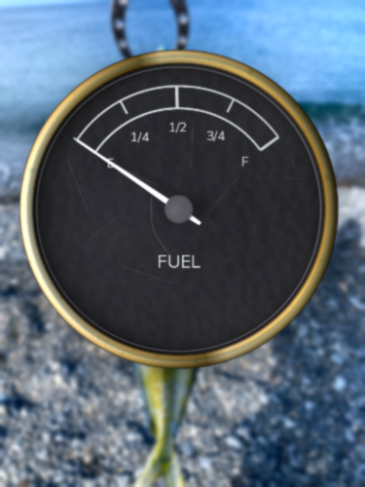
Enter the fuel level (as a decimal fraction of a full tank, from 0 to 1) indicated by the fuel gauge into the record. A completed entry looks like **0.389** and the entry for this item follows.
**0**
